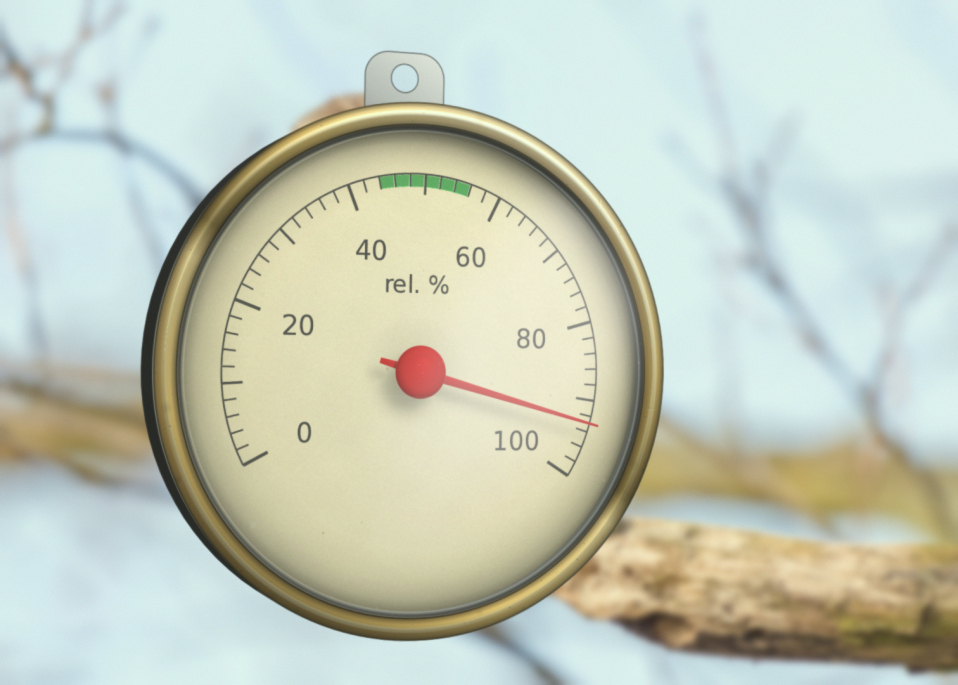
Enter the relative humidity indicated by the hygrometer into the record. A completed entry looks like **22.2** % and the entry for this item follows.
**93** %
